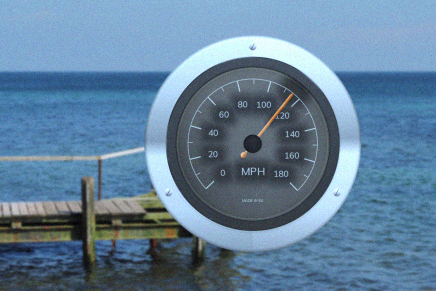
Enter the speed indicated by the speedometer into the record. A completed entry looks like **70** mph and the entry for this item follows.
**115** mph
